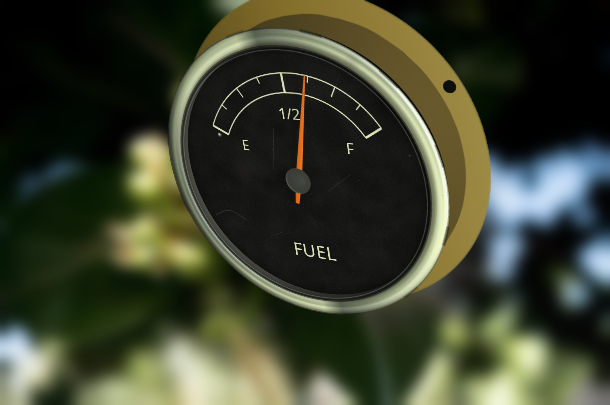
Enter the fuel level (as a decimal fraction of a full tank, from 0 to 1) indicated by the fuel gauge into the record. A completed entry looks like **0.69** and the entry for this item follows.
**0.625**
